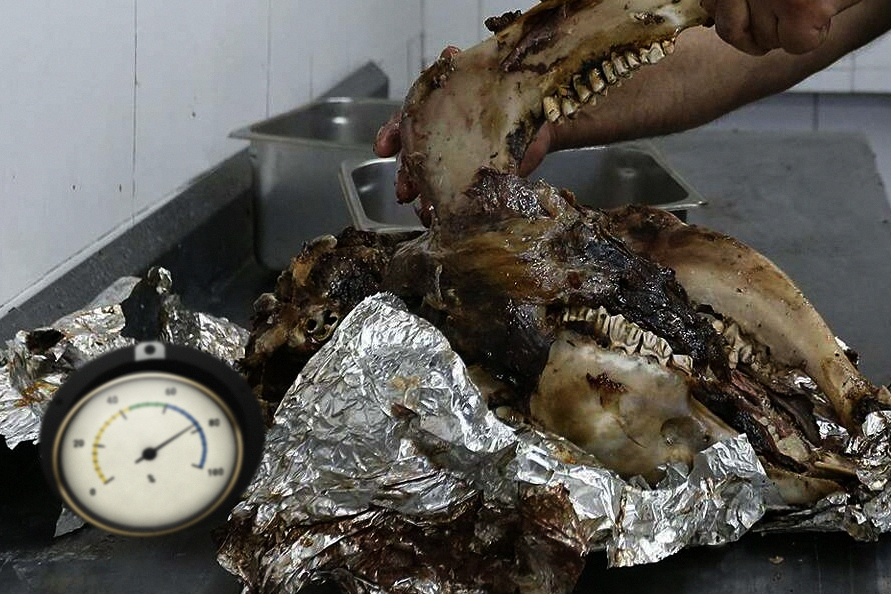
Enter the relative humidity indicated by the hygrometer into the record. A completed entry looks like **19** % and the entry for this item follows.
**76** %
